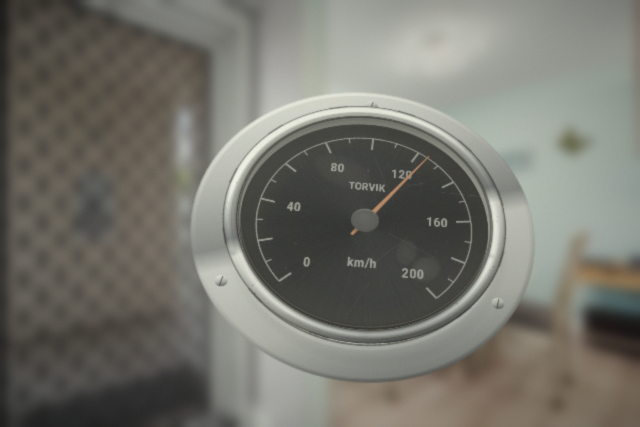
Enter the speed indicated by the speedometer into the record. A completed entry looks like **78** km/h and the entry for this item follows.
**125** km/h
